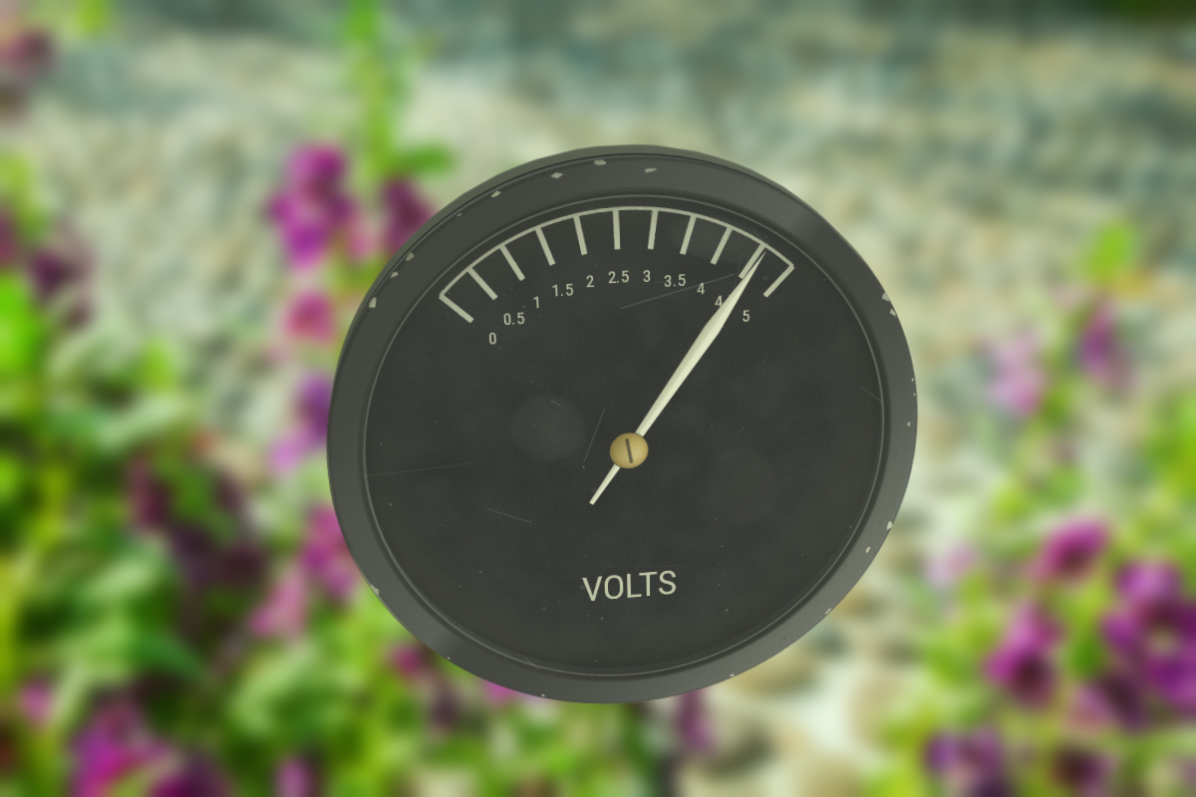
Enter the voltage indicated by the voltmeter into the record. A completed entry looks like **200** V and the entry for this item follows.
**4.5** V
